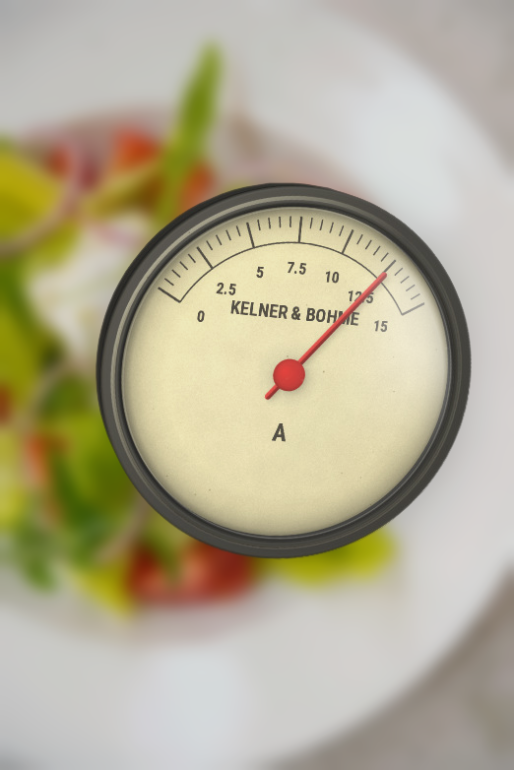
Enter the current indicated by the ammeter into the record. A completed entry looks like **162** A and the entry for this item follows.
**12.5** A
